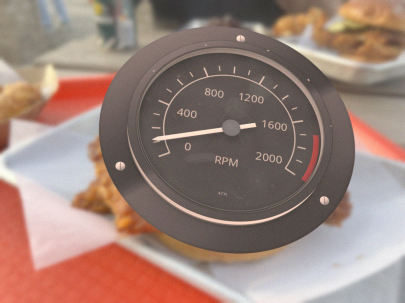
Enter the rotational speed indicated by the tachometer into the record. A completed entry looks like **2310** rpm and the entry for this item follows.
**100** rpm
